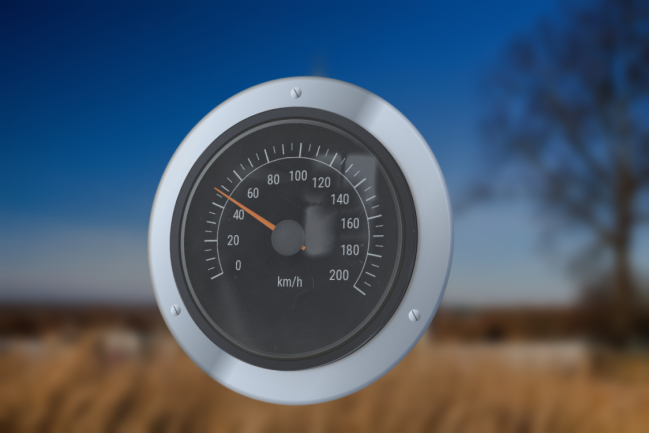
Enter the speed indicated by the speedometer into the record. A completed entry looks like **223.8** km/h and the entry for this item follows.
**47.5** km/h
